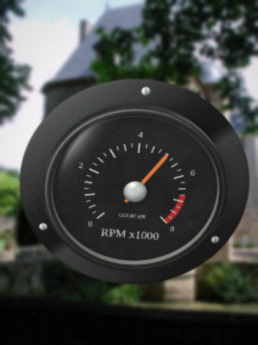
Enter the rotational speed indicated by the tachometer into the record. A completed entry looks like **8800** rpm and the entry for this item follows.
**5000** rpm
